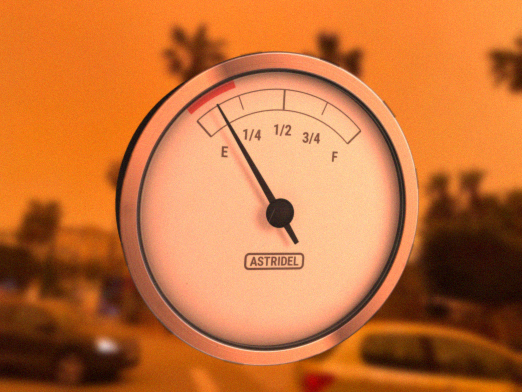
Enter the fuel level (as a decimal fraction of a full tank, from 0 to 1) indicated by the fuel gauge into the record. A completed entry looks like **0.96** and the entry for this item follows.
**0.125**
